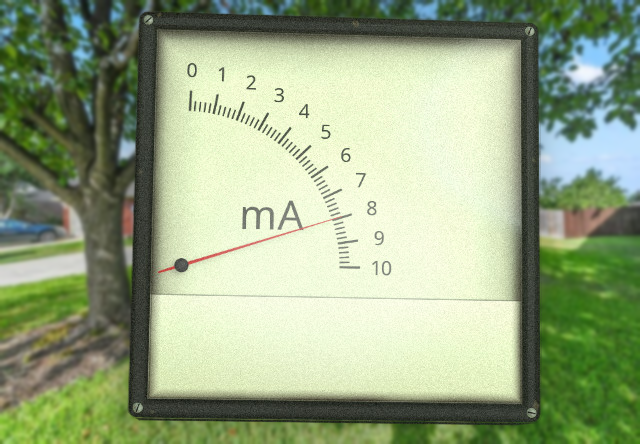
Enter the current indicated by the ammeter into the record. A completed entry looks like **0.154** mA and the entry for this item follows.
**8** mA
